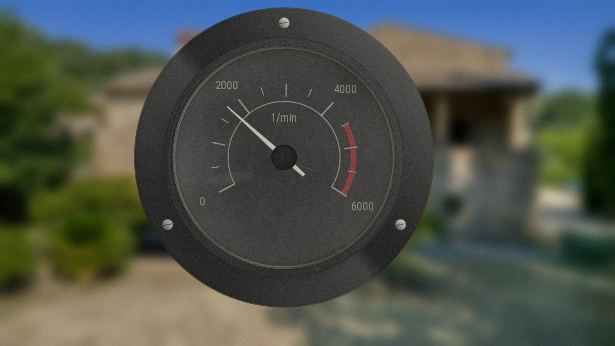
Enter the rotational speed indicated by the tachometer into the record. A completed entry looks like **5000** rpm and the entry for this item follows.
**1750** rpm
